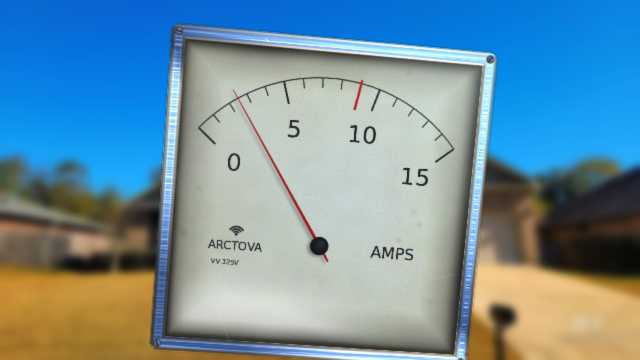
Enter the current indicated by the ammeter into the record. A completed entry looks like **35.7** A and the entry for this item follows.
**2.5** A
